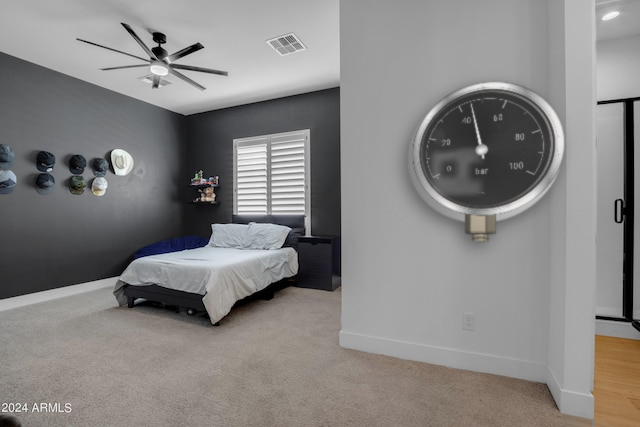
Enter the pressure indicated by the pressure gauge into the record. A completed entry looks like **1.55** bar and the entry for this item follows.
**45** bar
